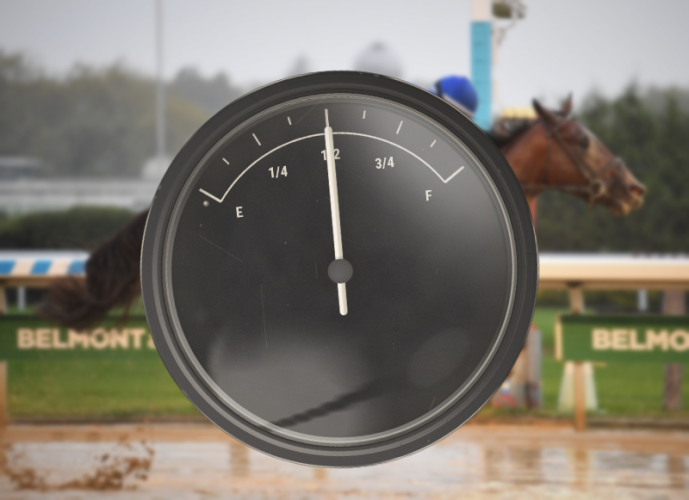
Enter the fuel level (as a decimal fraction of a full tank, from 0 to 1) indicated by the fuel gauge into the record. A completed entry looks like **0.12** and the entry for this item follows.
**0.5**
